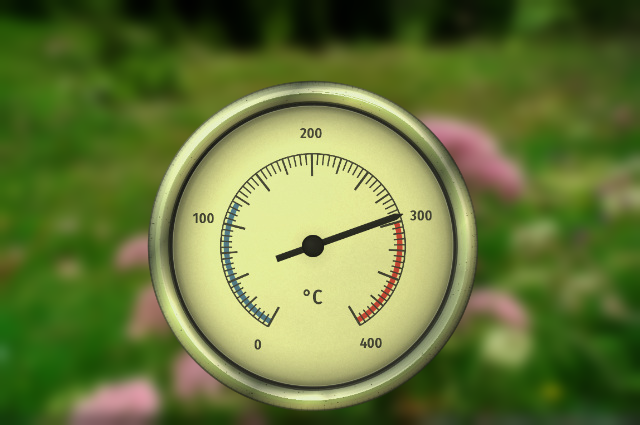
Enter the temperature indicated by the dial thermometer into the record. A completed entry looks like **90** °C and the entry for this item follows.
**295** °C
